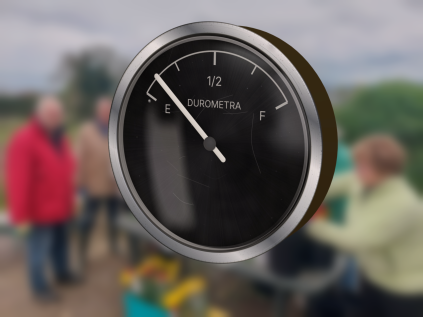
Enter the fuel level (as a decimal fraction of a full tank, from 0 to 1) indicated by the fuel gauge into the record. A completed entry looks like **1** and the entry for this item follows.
**0.125**
